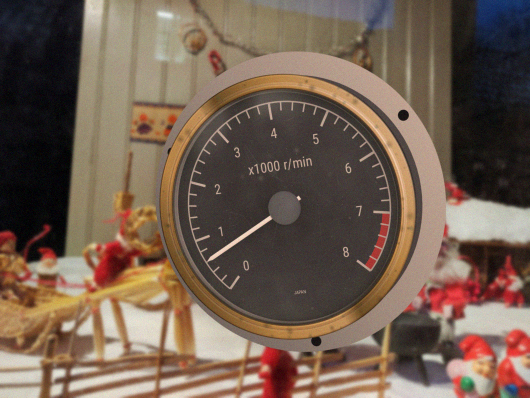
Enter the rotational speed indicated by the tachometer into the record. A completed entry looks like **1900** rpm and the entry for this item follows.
**600** rpm
